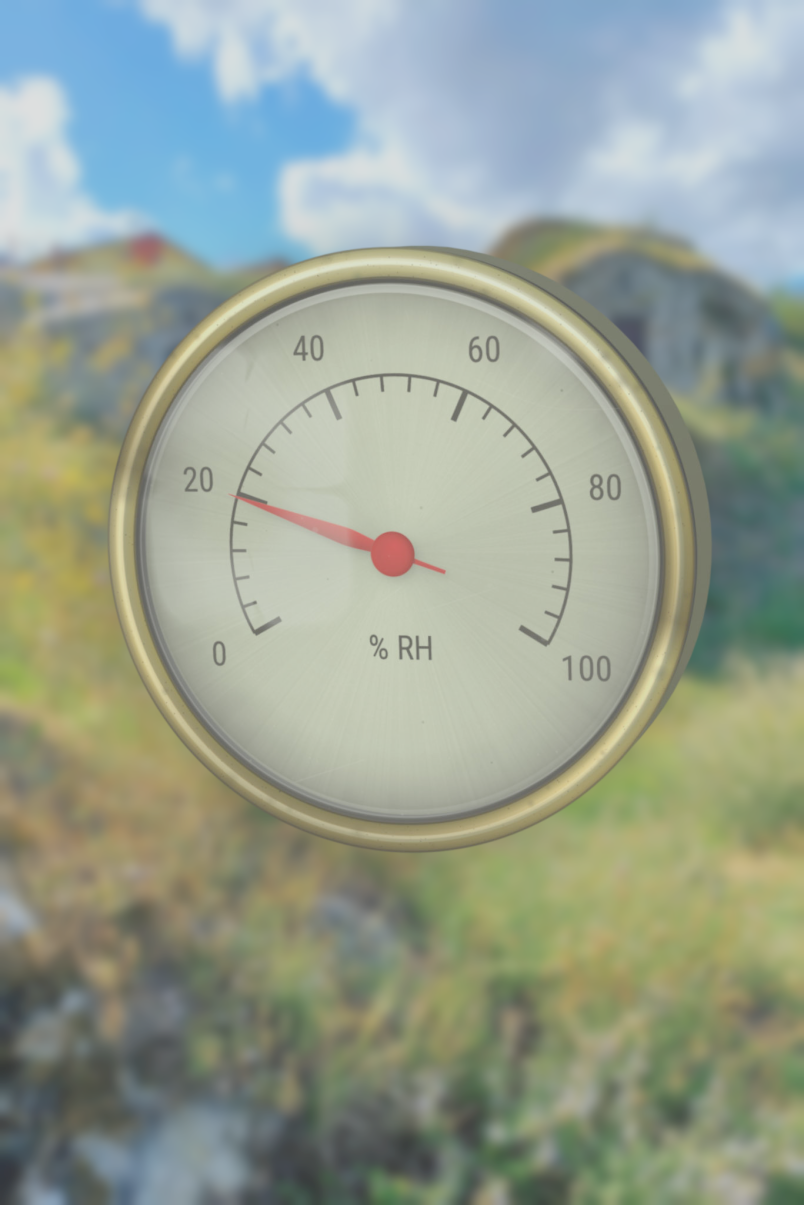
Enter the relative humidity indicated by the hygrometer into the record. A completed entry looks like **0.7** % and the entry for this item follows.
**20** %
